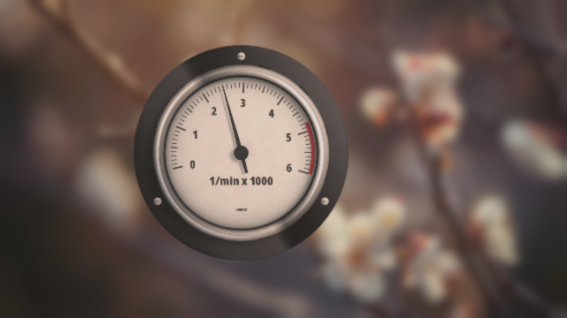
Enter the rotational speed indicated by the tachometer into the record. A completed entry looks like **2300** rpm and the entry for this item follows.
**2500** rpm
